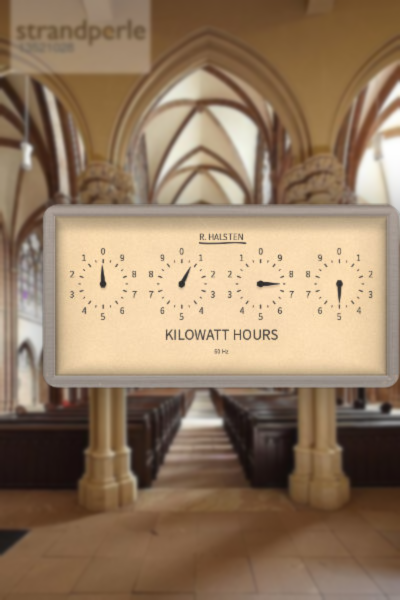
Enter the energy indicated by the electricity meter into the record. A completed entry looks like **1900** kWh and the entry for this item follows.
**75** kWh
